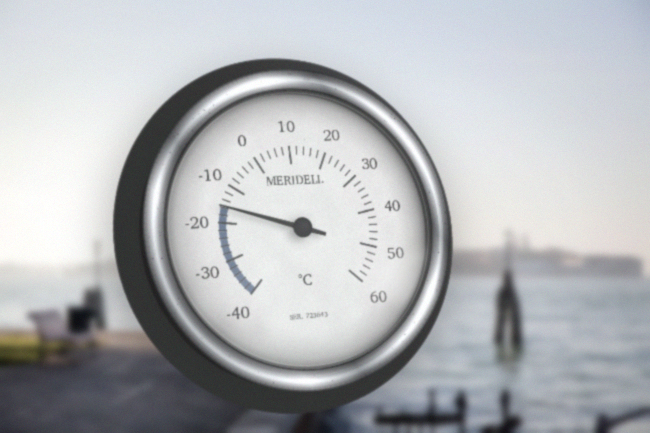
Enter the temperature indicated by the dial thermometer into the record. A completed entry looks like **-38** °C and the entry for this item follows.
**-16** °C
